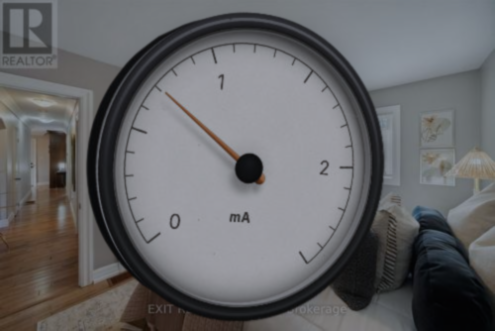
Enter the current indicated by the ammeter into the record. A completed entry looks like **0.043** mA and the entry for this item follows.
**0.7** mA
